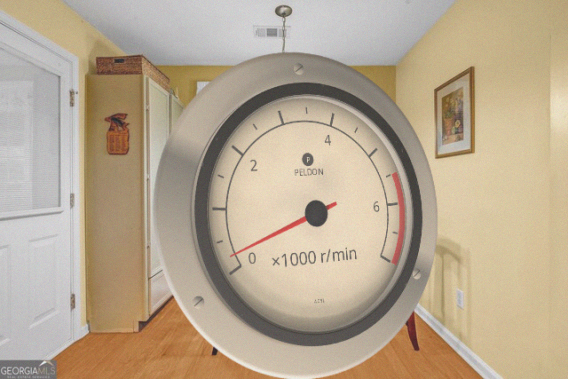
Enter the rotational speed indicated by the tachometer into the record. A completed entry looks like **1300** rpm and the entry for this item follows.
**250** rpm
